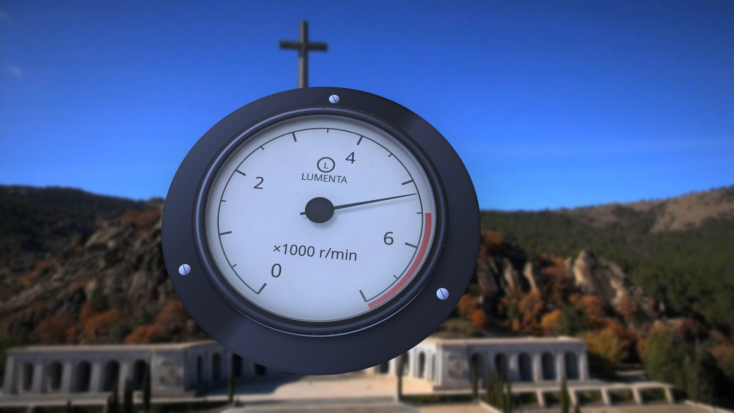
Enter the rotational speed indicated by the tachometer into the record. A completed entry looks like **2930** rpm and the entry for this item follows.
**5250** rpm
